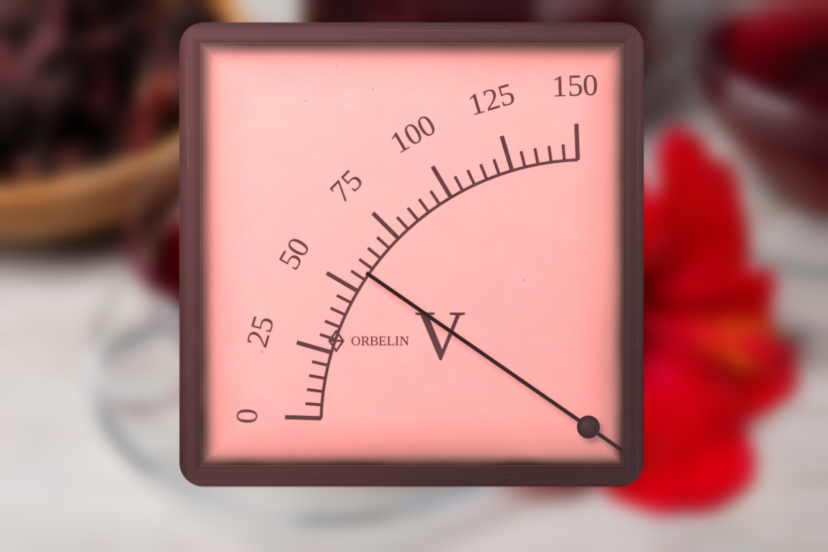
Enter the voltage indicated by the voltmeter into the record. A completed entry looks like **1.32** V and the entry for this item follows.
**57.5** V
